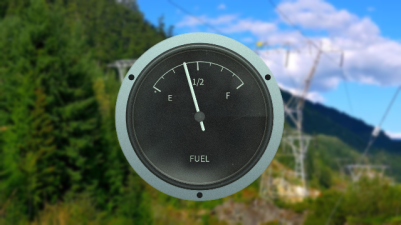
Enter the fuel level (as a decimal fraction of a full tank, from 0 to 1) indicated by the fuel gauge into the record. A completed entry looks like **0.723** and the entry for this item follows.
**0.375**
